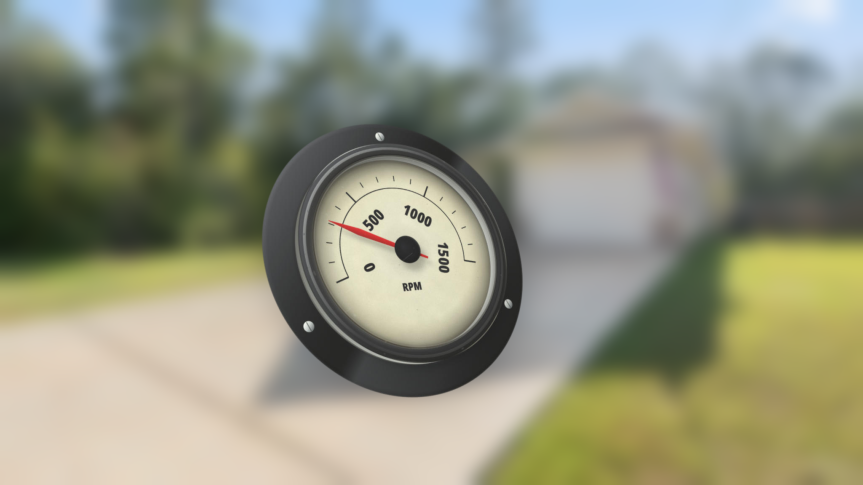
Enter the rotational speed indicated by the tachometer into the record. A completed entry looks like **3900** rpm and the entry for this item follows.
**300** rpm
